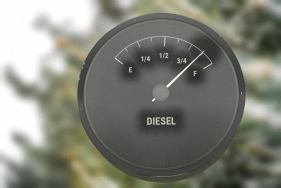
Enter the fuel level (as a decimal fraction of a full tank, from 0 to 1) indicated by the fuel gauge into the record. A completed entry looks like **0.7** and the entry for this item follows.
**0.875**
